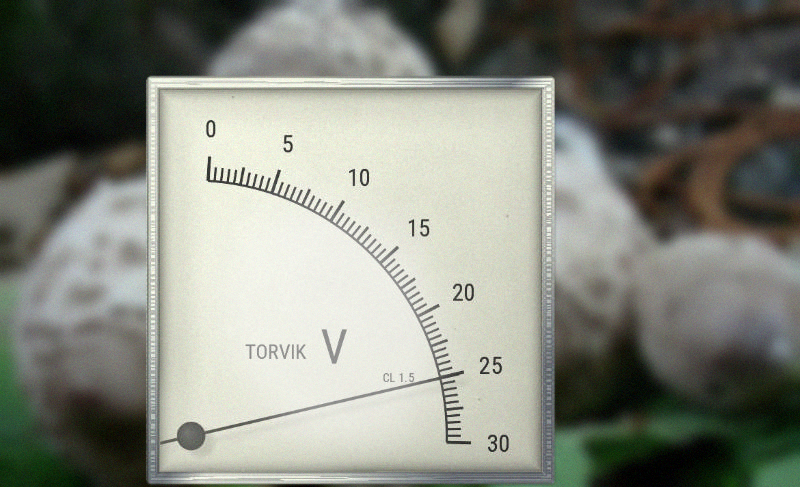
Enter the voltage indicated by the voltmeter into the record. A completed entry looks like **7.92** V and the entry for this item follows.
**25** V
